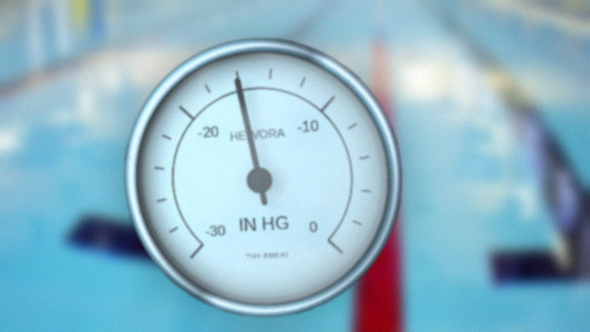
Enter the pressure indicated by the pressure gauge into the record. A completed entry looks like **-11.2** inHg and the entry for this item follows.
**-16** inHg
